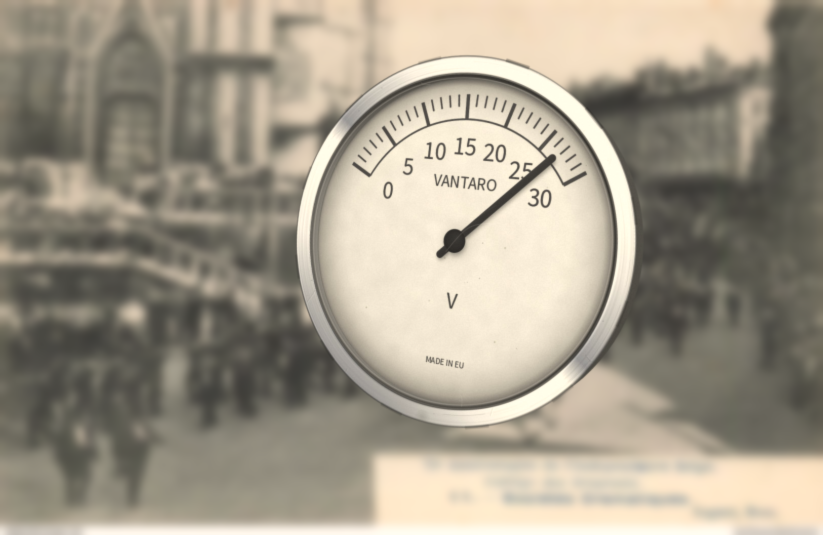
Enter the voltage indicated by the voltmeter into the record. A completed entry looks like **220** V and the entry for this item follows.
**27** V
